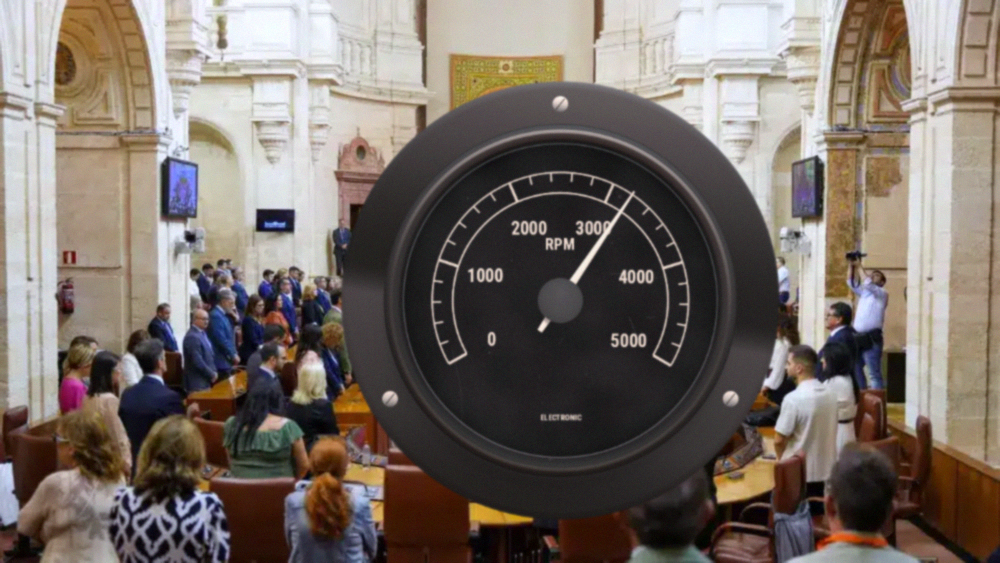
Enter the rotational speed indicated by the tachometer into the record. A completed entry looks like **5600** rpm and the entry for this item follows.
**3200** rpm
